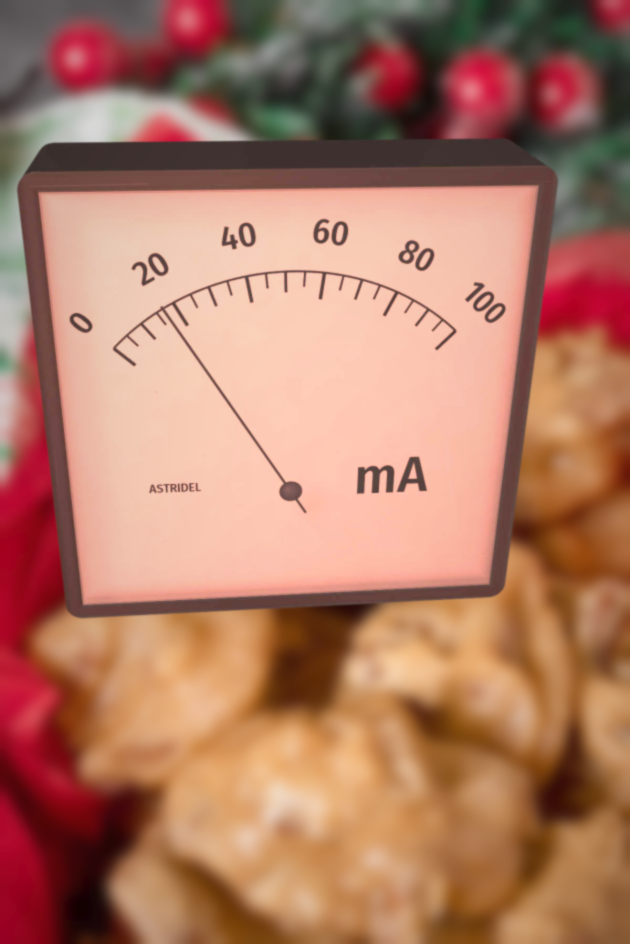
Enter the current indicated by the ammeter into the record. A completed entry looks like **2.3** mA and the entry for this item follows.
**17.5** mA
